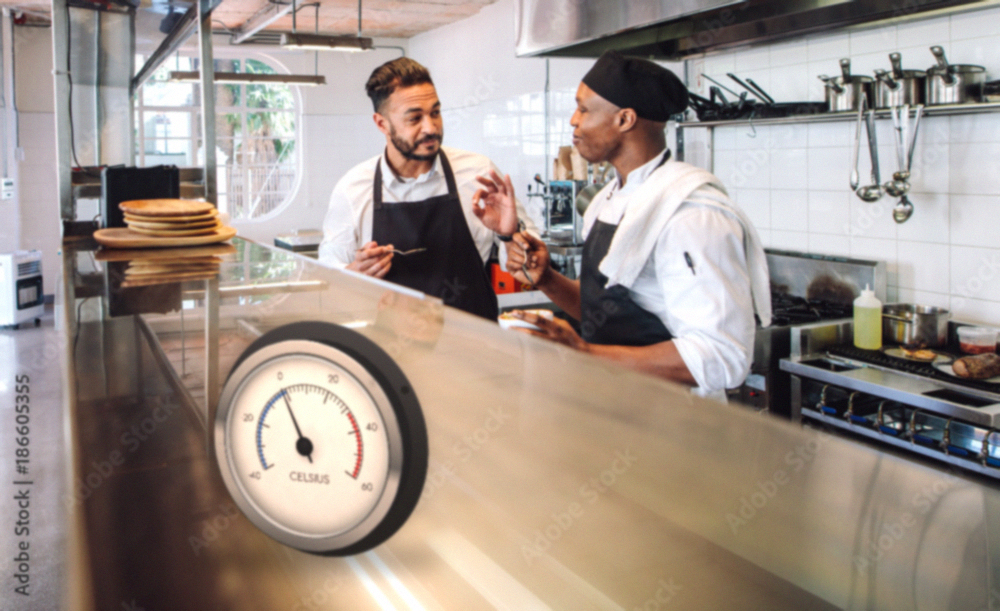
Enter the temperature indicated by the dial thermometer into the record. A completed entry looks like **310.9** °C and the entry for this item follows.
**0** °C
